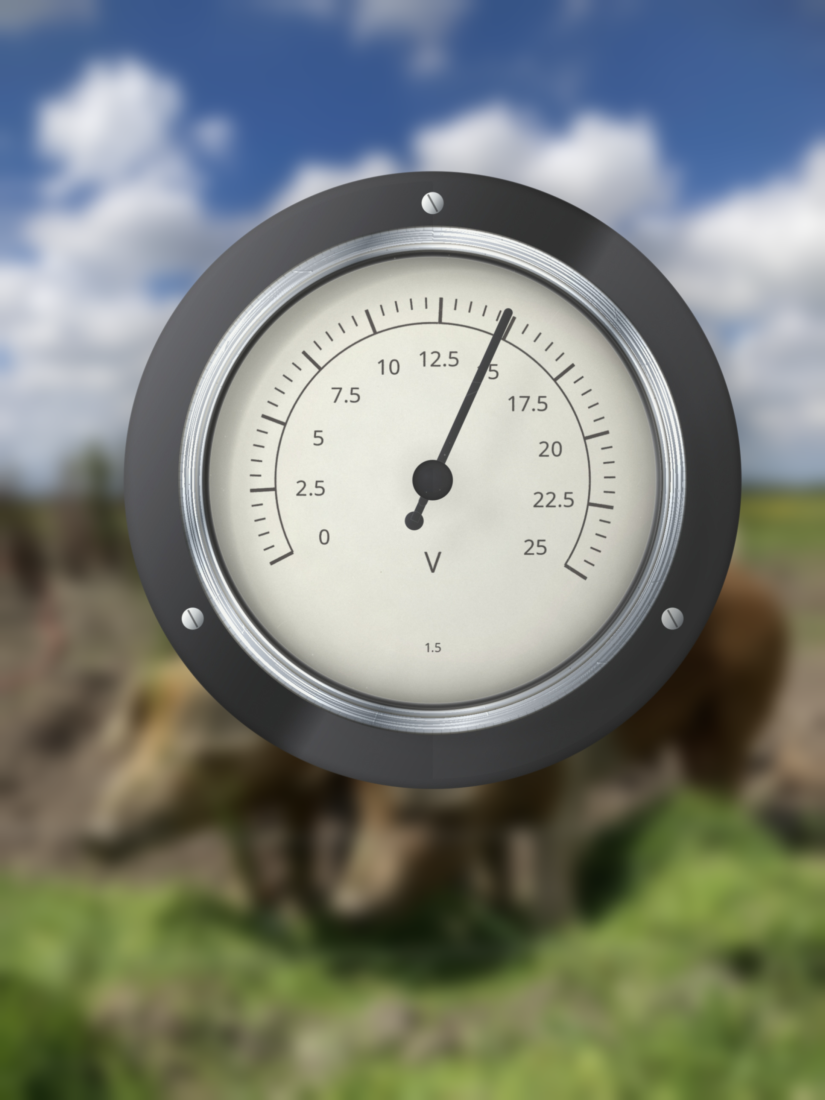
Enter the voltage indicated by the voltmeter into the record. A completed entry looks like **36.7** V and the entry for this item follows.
**14.75** V
